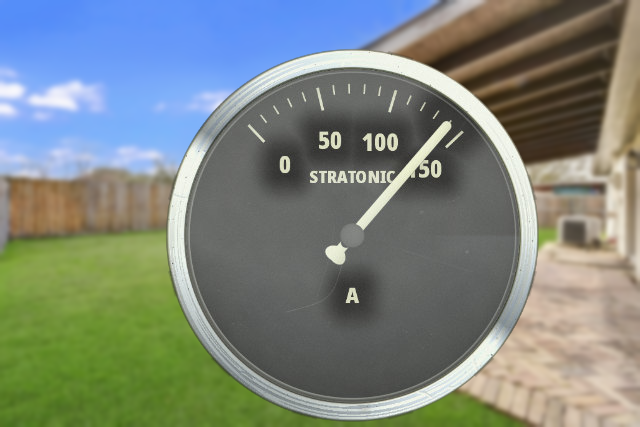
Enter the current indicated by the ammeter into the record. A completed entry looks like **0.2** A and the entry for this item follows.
**140** A
